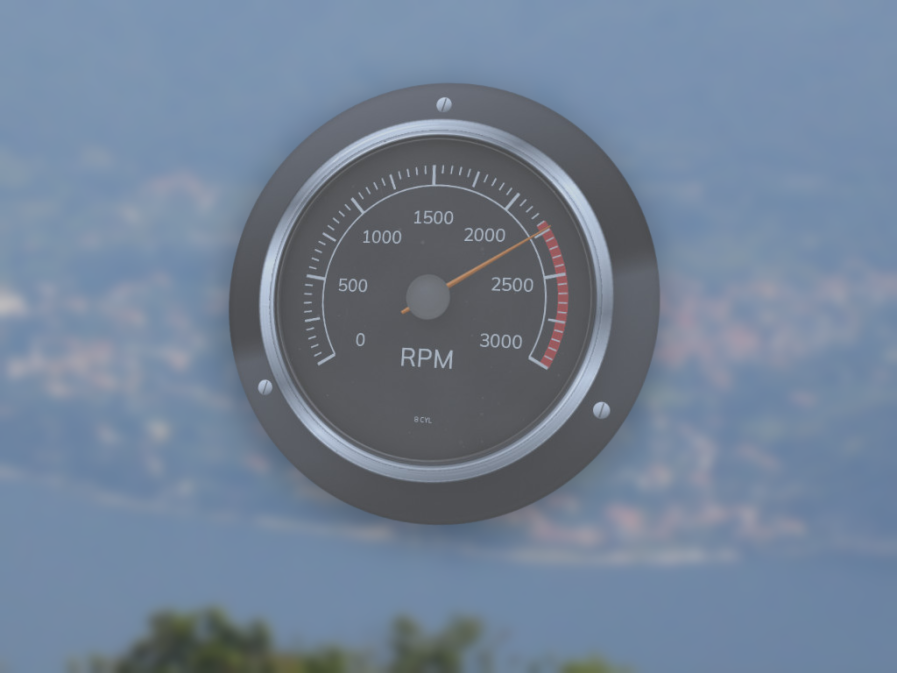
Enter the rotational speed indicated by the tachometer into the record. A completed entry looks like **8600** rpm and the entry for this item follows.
**2250** rpm
